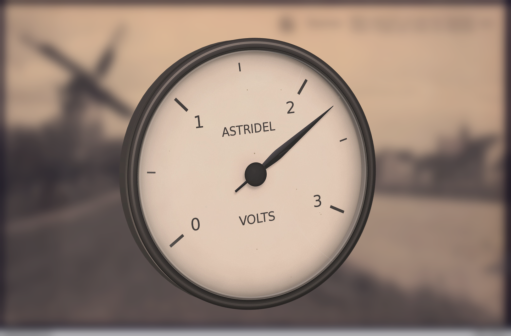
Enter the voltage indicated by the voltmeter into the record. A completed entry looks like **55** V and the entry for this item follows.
**2.25** V
